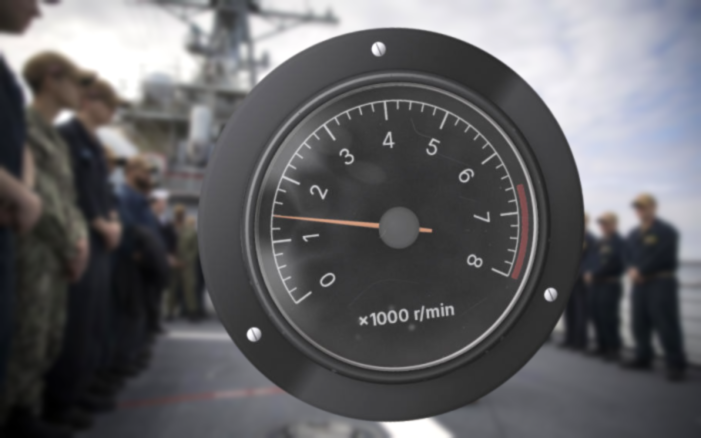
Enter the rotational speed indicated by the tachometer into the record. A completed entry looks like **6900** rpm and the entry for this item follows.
**1400** rpm
